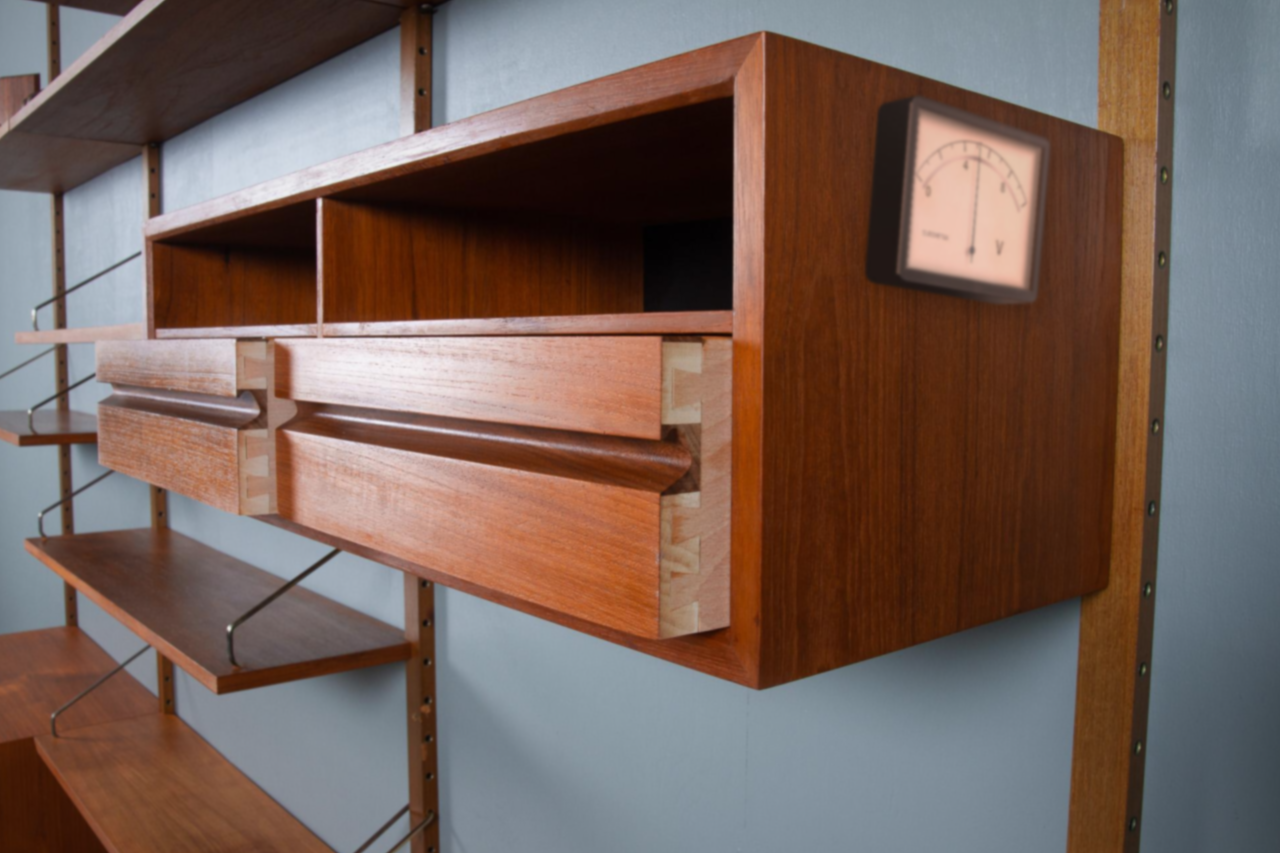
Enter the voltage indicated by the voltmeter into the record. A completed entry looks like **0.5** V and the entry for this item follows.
**5** V
